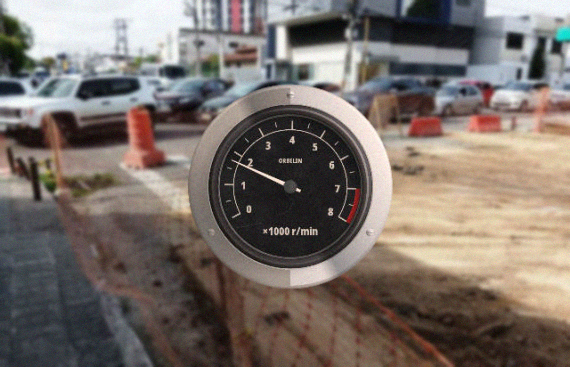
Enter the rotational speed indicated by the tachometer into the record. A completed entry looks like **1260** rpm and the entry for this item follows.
**1750** rpm
